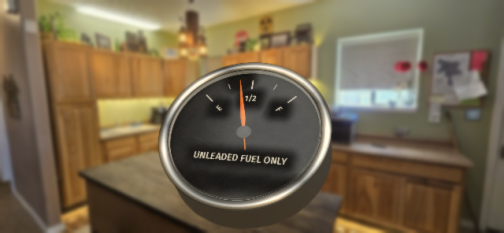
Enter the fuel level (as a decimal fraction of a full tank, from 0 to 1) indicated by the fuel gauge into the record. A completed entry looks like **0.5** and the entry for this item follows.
**0.375**
